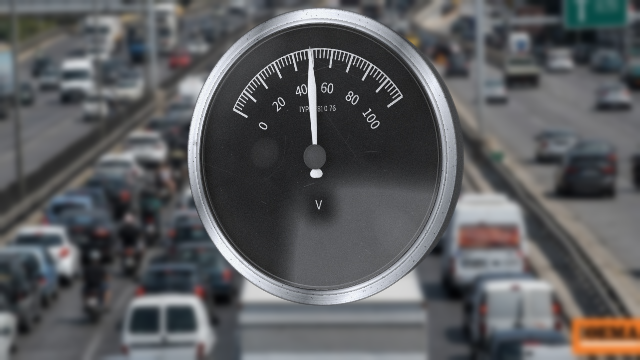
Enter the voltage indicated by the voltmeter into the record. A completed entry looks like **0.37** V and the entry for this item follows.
**50** V
